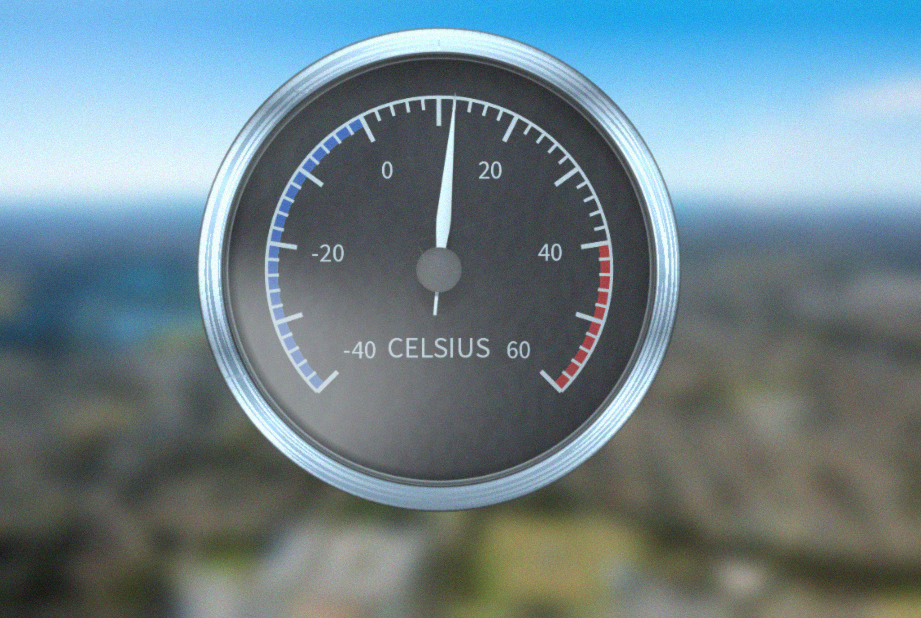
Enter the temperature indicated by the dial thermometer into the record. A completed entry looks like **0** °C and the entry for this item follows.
**12** °C
